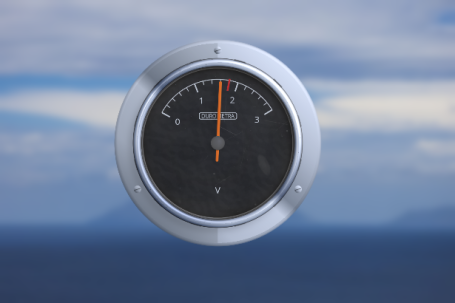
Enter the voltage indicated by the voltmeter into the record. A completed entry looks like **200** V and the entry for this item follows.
**1.6** V
